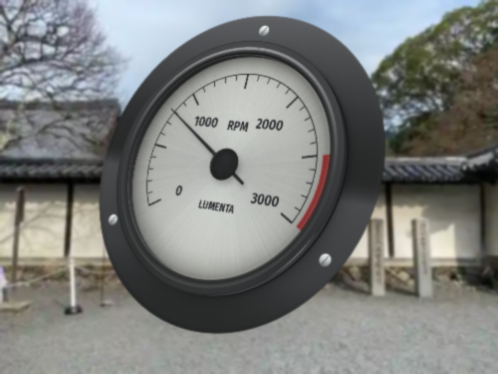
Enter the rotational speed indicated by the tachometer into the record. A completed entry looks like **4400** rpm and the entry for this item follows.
**800** rpm
